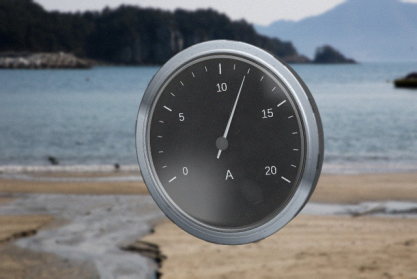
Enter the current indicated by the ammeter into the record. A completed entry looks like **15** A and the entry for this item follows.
**12** A
